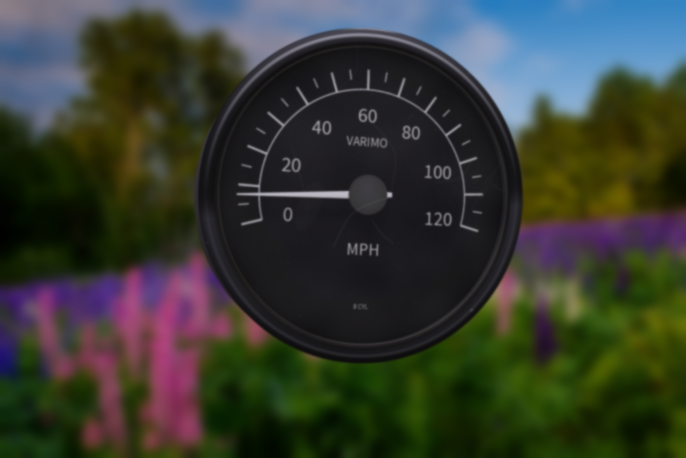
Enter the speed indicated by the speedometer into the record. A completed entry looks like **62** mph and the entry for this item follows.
**7.5** mph
